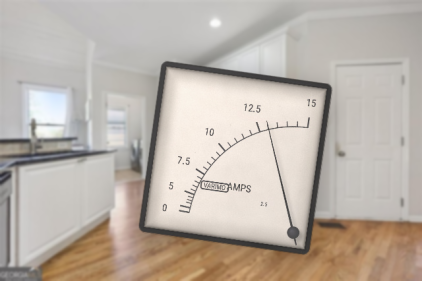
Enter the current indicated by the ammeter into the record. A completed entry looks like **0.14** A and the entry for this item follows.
**13** A
